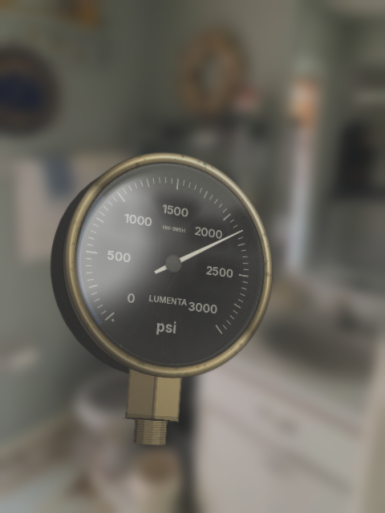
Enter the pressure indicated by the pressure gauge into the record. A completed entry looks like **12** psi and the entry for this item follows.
**2150** psi
